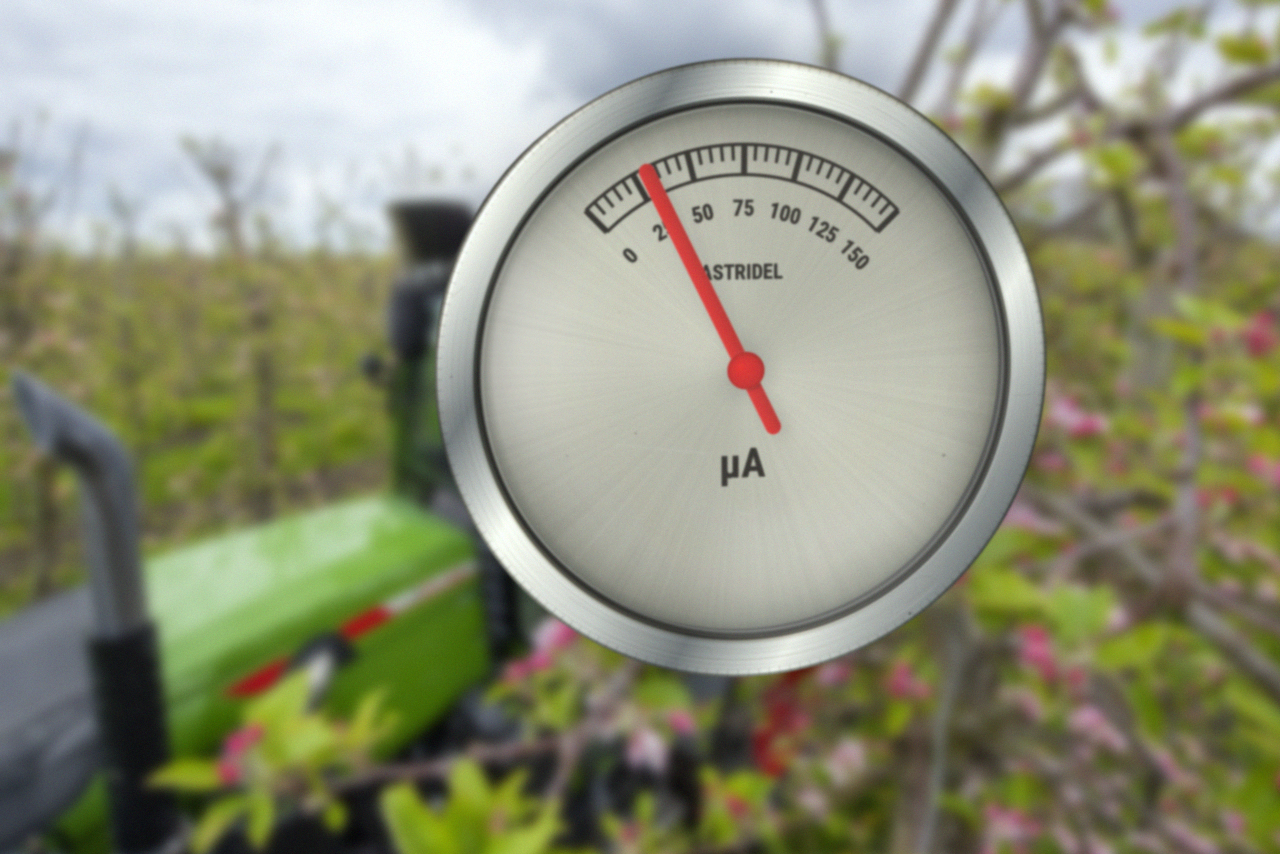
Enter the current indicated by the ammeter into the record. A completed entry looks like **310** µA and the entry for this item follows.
**30** µA
